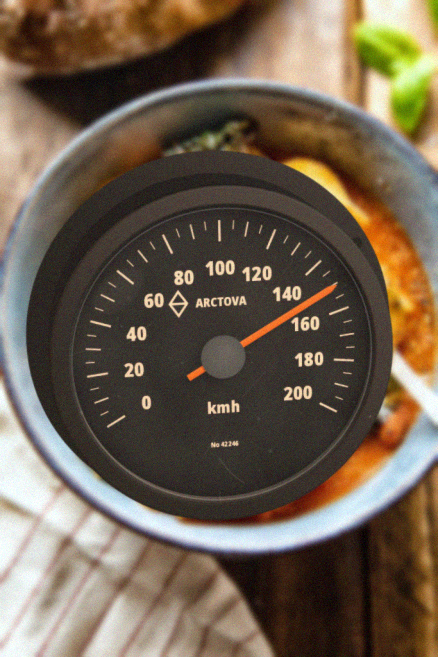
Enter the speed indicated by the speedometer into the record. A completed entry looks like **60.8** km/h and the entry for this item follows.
**150** km/h
